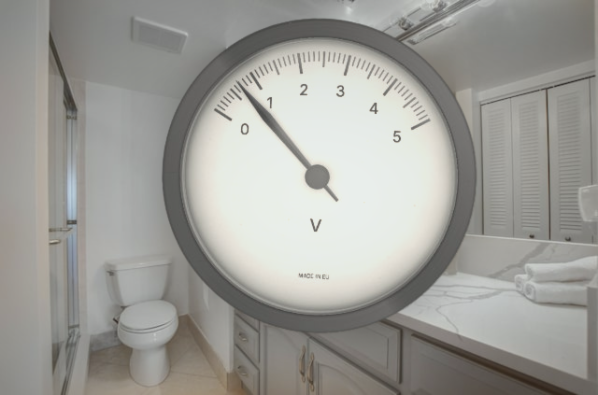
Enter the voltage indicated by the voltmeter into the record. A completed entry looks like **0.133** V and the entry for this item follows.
**0.7** V
